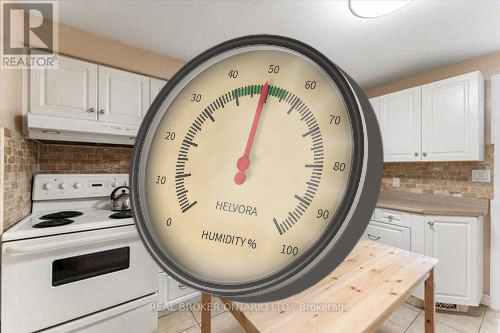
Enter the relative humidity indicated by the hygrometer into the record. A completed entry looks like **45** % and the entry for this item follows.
**50** %
